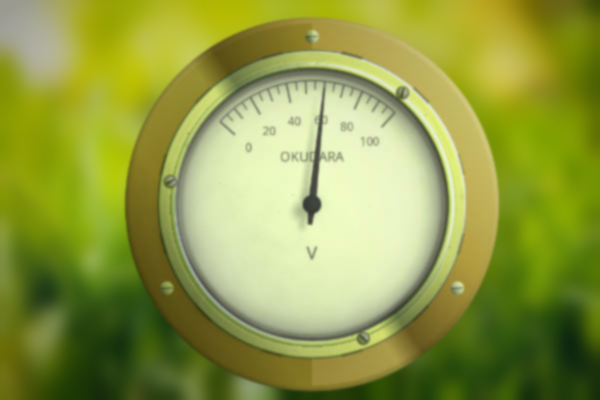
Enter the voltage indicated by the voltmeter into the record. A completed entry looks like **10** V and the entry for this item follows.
**60** V
